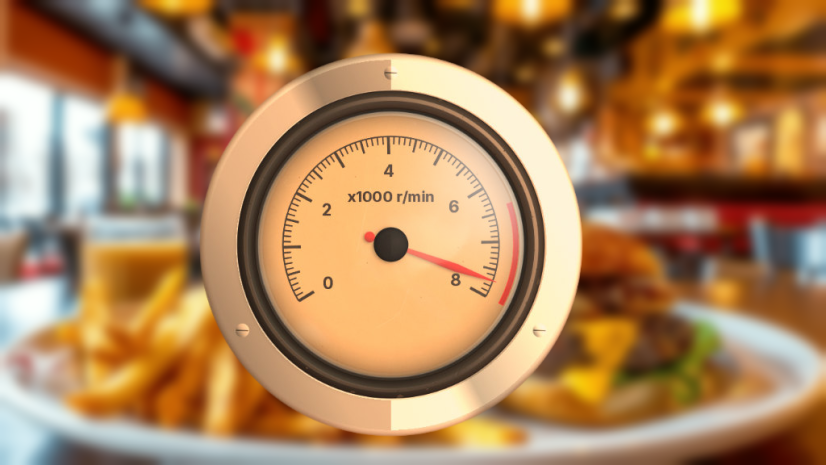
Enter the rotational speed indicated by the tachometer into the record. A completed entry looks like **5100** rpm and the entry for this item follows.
**7700** rpm
